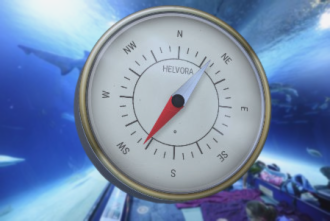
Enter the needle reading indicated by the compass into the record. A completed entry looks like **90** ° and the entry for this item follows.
**215** °
